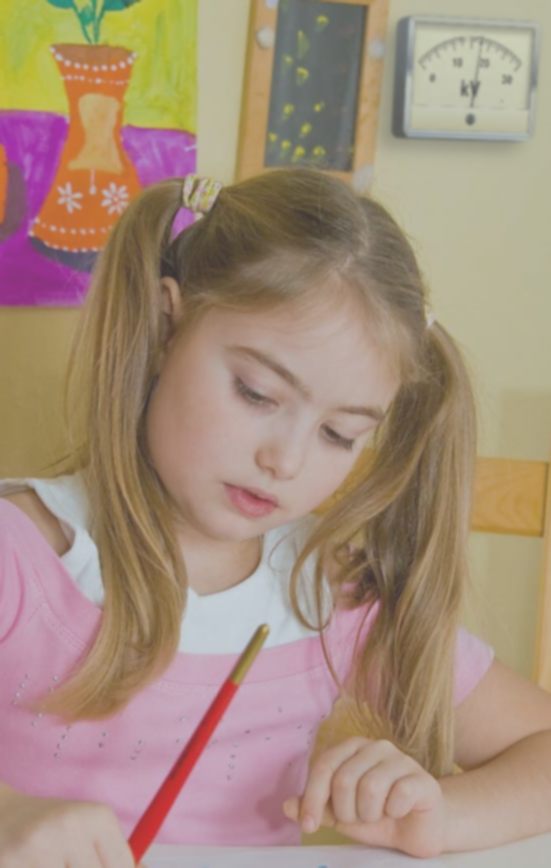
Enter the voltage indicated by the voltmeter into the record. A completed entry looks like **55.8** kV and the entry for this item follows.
**17.5** kV
